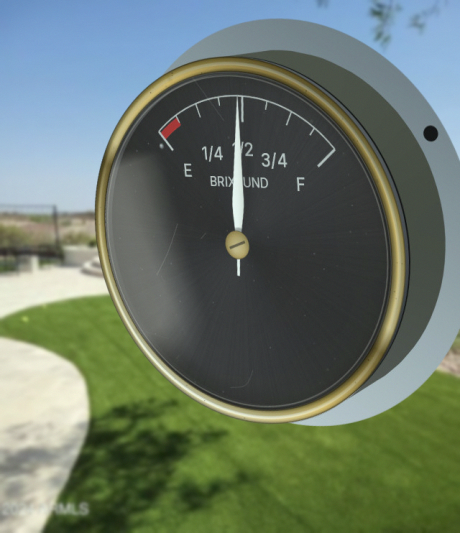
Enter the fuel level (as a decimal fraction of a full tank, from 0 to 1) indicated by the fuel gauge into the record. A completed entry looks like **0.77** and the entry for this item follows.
**0.5**
